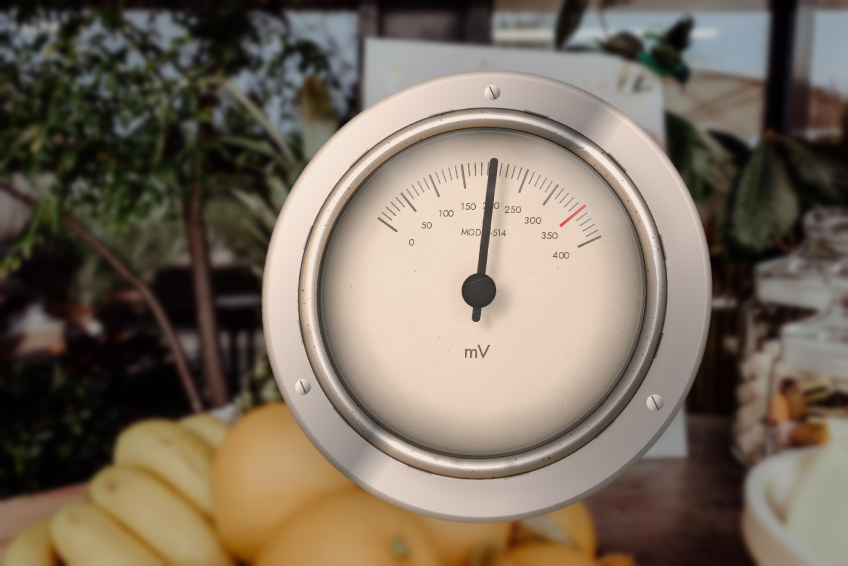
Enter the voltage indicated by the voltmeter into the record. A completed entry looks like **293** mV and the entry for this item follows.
**200** mV
